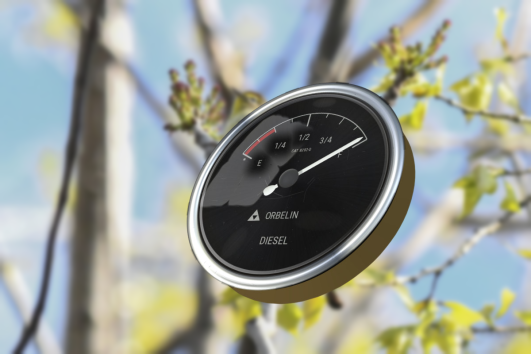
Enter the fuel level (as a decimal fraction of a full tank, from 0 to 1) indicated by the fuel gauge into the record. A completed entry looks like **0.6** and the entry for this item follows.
**1**
